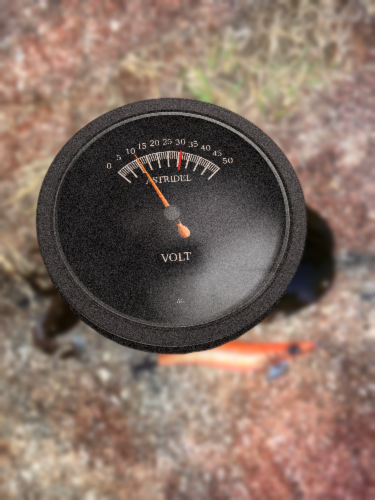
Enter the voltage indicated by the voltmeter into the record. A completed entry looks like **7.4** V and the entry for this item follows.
**10** V
